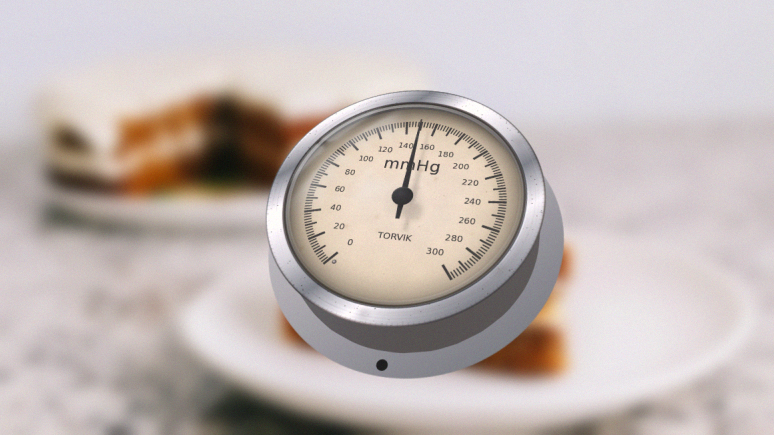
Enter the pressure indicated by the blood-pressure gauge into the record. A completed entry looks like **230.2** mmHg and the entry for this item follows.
**150** mmHg
